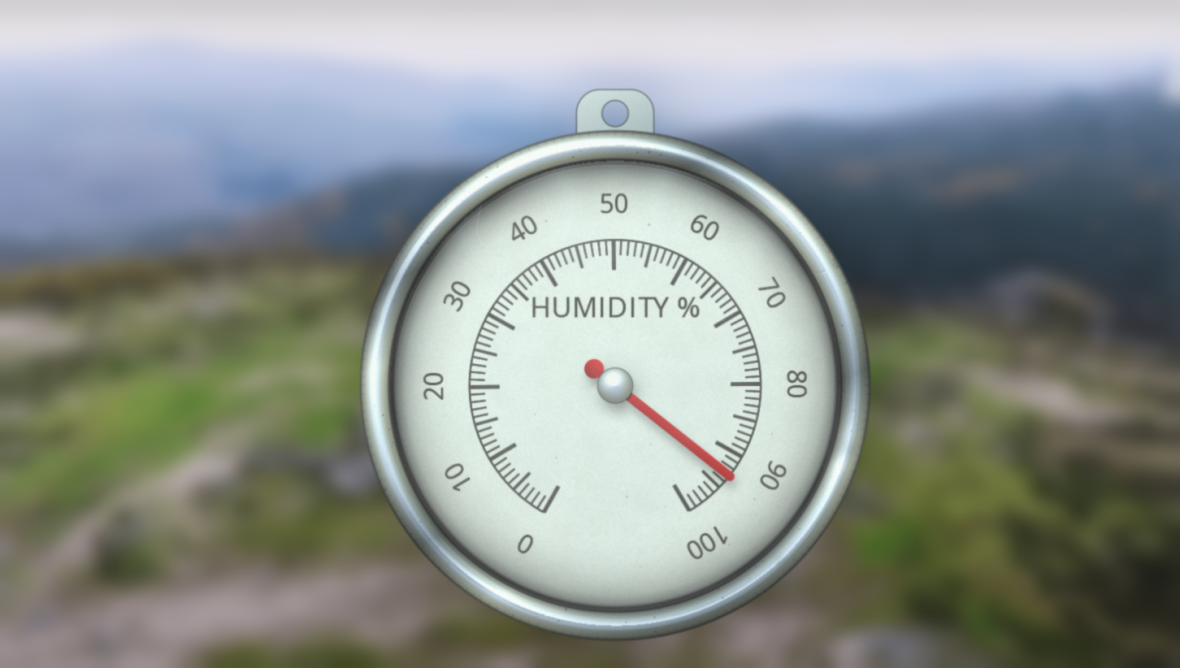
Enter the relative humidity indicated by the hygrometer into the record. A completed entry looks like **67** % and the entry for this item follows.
**93** %
